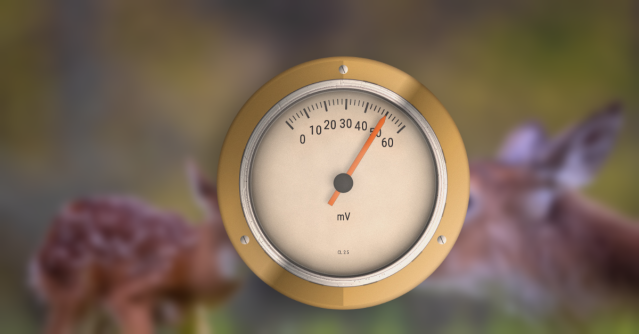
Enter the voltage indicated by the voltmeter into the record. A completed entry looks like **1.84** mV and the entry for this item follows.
**50** mV
